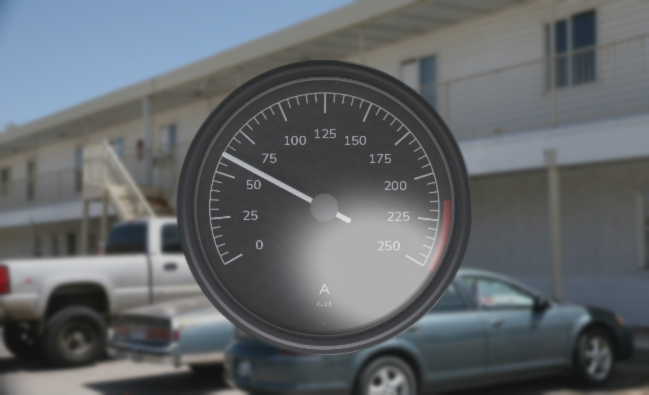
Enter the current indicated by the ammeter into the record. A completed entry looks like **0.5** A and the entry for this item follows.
**60** A
